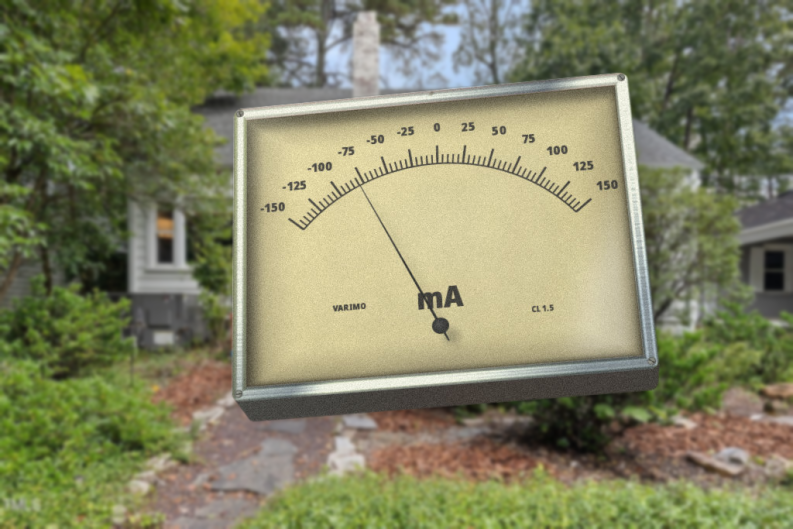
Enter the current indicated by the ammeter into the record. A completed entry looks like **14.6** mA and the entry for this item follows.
**-80** mA
